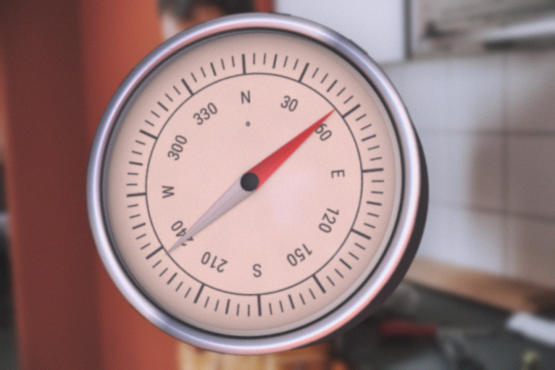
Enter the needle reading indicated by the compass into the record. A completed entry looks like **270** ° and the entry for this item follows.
**55** °
